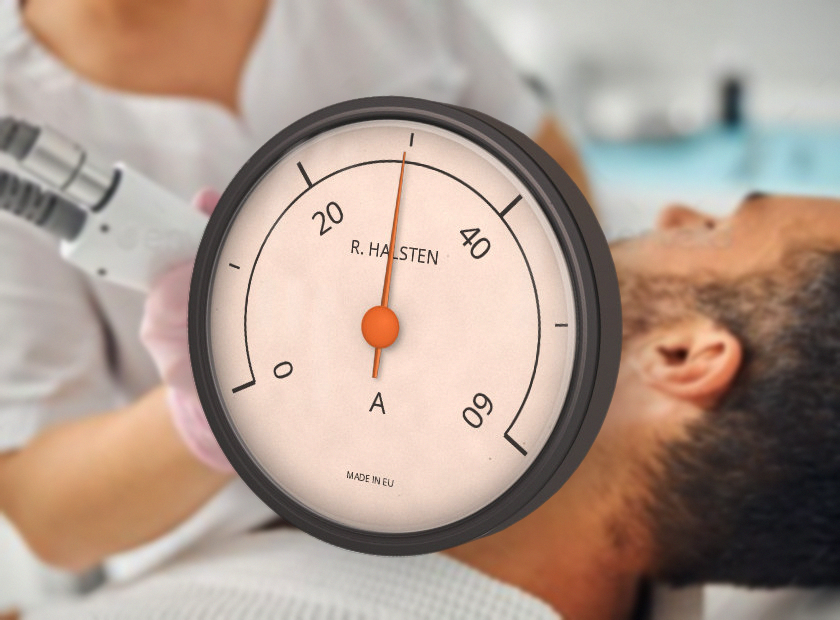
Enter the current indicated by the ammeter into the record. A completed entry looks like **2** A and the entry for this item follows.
**30** A
